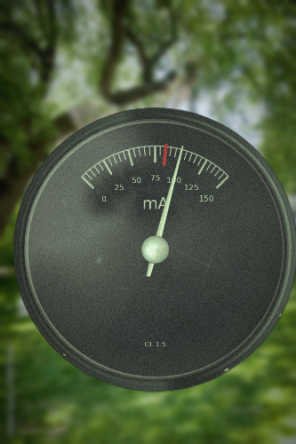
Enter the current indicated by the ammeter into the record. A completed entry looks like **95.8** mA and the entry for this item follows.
**100** mA
